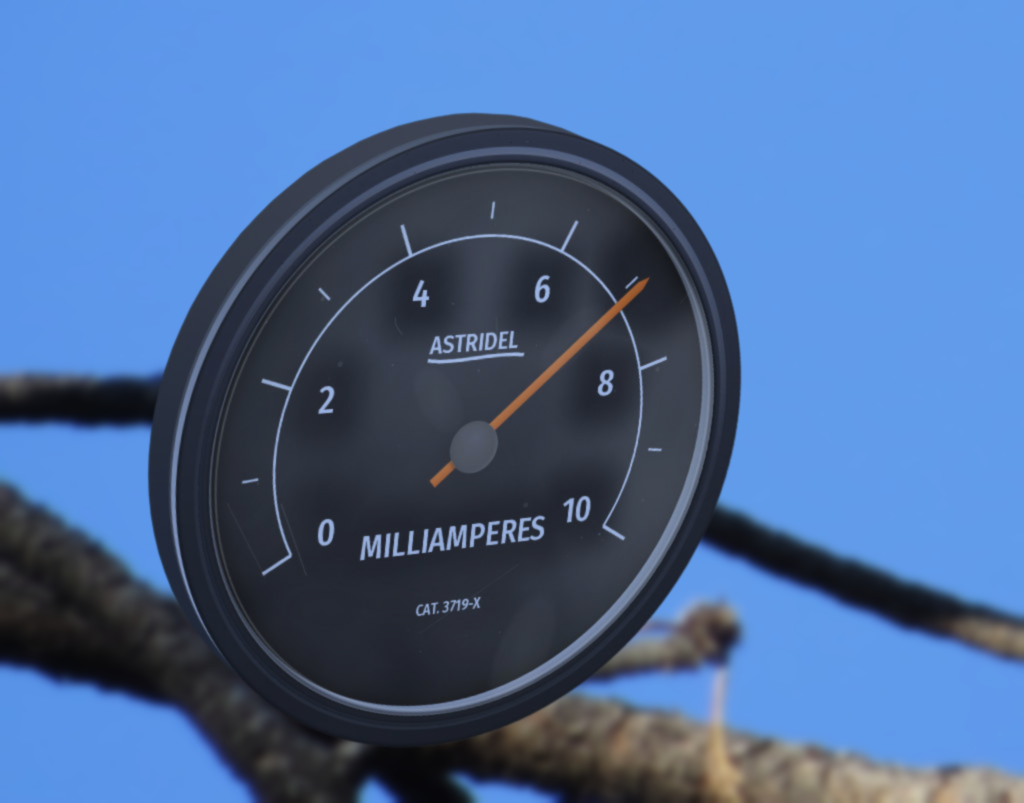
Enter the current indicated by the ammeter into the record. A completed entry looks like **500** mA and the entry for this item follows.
**7** mA
